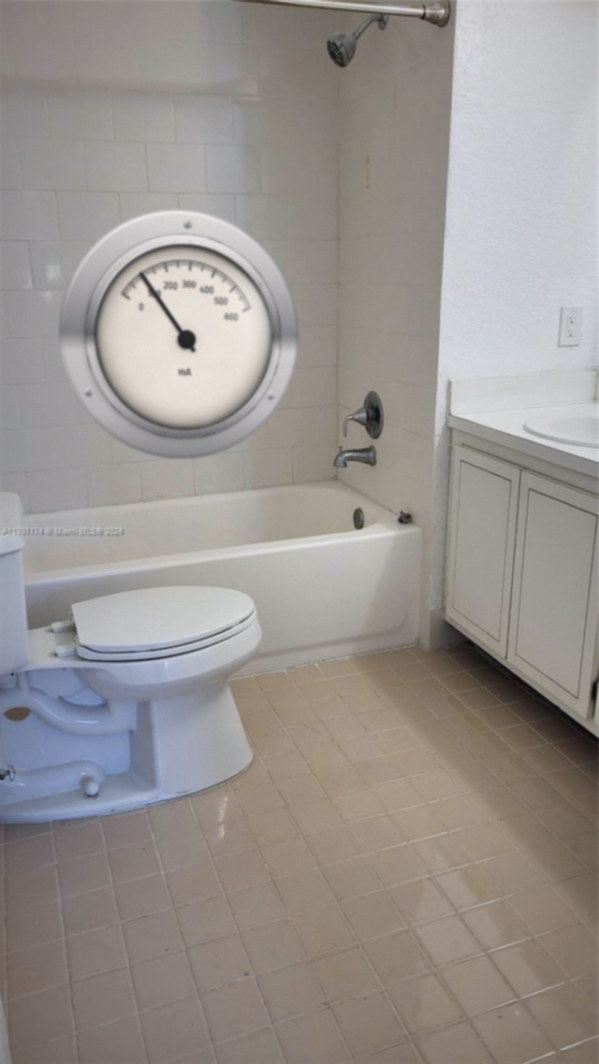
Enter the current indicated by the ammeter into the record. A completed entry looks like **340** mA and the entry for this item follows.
**100** mA
